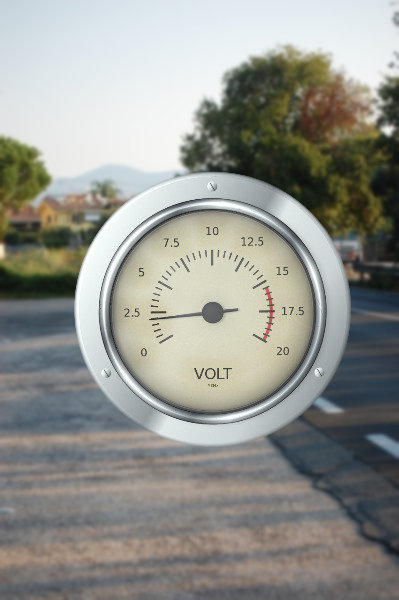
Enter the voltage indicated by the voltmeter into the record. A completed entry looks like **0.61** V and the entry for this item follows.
**2** V
